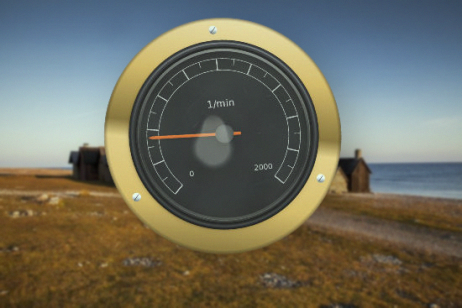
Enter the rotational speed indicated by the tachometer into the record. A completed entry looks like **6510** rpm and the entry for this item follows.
**350** rpm
